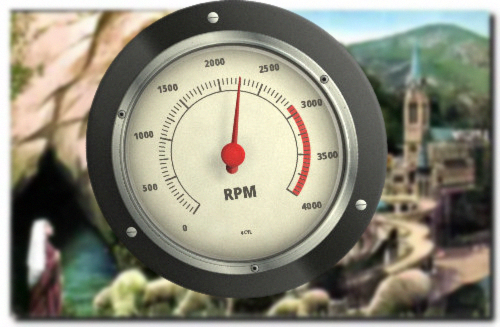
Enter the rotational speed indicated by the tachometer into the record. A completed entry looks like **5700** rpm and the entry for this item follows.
**2250** rpm
